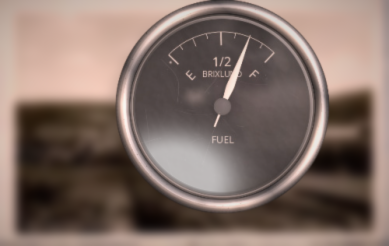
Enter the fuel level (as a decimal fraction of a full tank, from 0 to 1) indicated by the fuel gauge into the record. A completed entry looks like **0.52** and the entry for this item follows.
**0.75**
